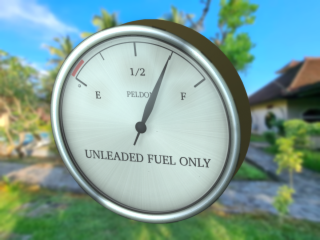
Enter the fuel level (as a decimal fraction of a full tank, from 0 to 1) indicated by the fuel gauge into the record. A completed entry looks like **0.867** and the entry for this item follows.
**0.75**
